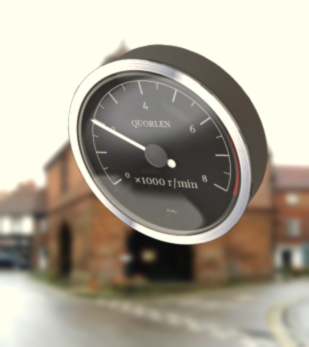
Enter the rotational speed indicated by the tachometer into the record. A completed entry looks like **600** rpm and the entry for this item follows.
**2000** rpm
